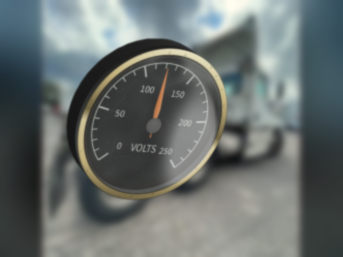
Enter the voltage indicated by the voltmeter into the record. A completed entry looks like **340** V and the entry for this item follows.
**120** V
